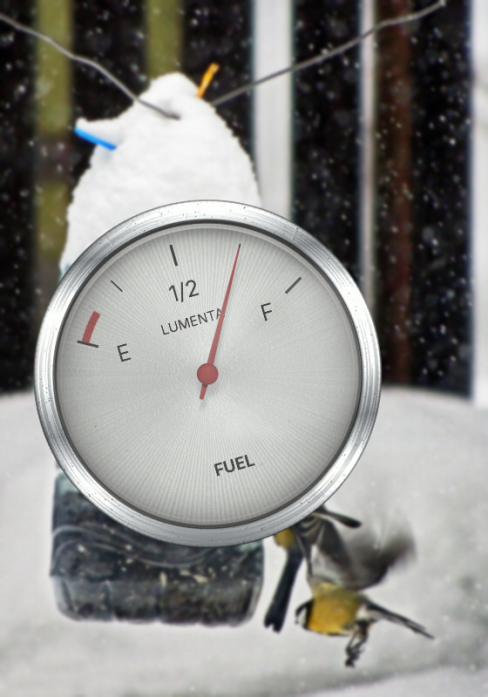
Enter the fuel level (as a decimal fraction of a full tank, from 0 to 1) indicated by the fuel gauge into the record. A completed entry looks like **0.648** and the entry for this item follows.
**0.75**
